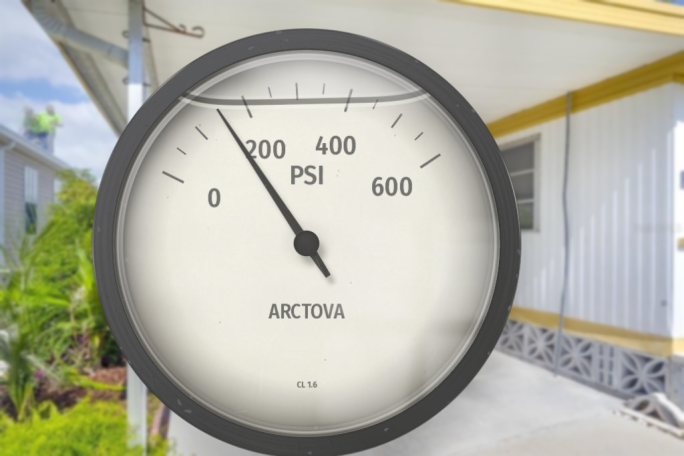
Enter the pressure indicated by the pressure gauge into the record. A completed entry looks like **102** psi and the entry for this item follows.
**150** psi
